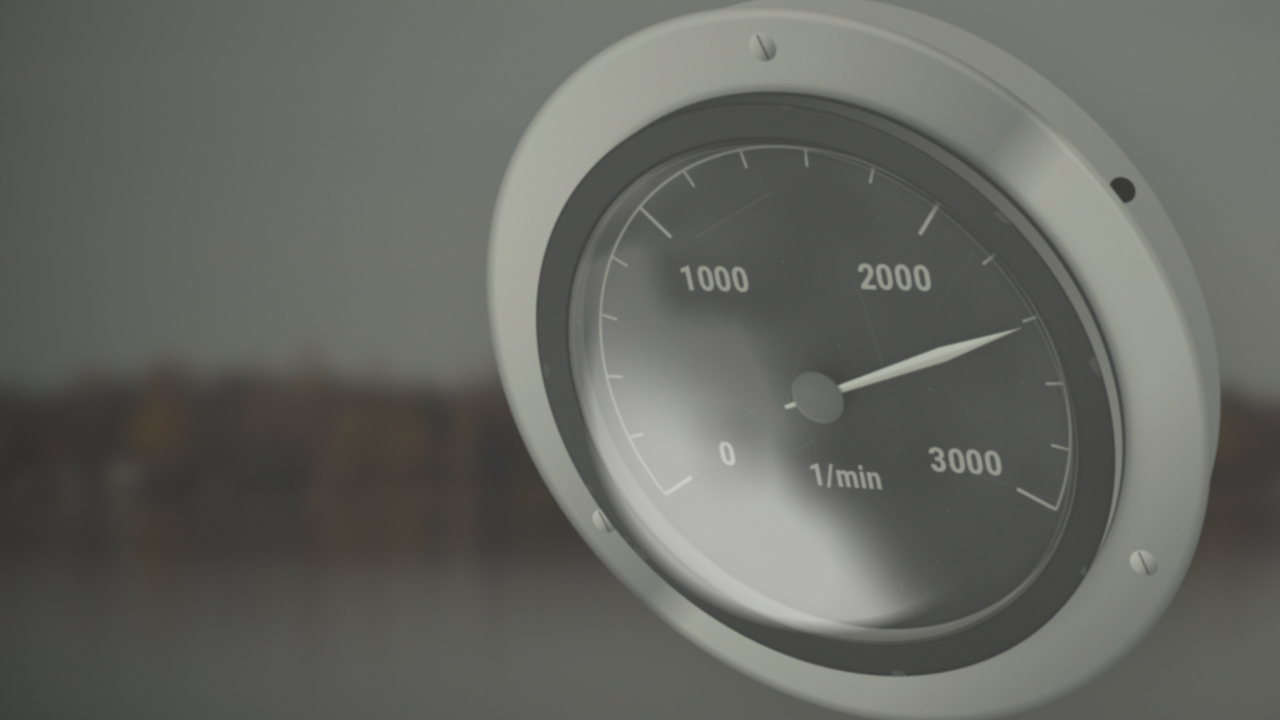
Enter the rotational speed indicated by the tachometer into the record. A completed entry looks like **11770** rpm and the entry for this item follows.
**2400** rpm
